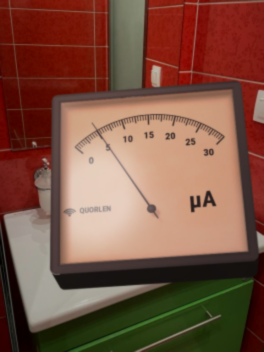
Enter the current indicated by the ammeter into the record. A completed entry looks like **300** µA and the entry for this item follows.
**5** µA
